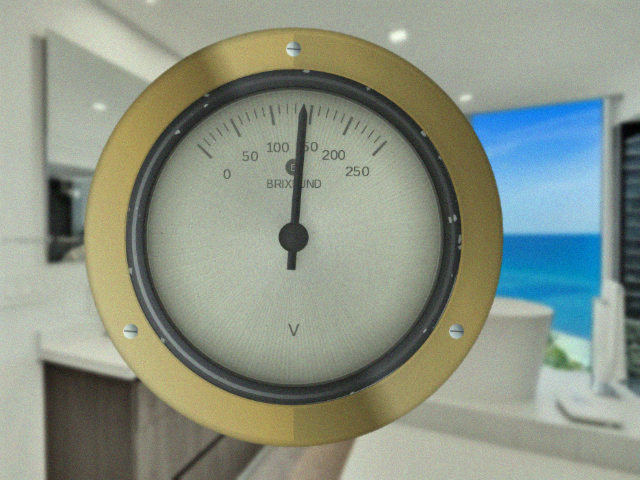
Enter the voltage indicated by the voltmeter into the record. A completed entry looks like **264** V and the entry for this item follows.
**140** V
